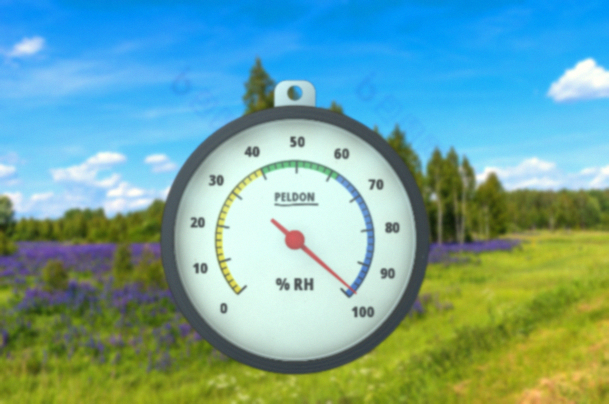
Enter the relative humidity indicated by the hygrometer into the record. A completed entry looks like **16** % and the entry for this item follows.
**98** %
